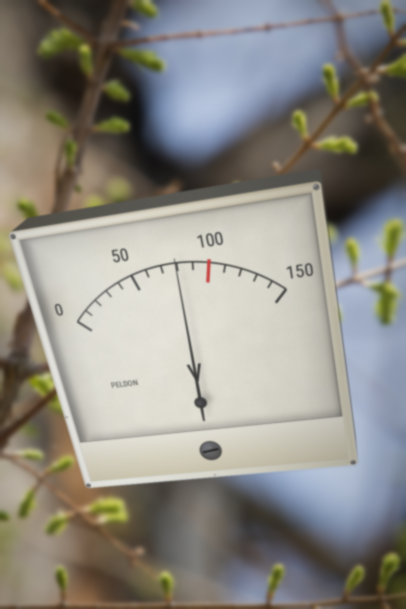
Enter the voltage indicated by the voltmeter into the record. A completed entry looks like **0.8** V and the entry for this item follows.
**80** V
